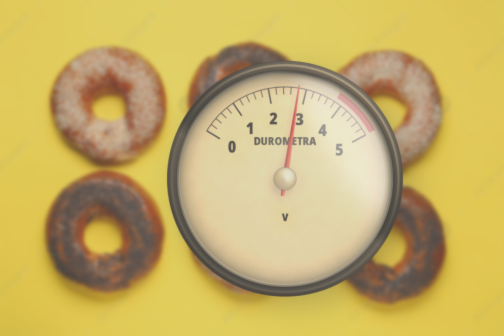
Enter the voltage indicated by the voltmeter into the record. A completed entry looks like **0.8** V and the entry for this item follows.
**2.8** V
